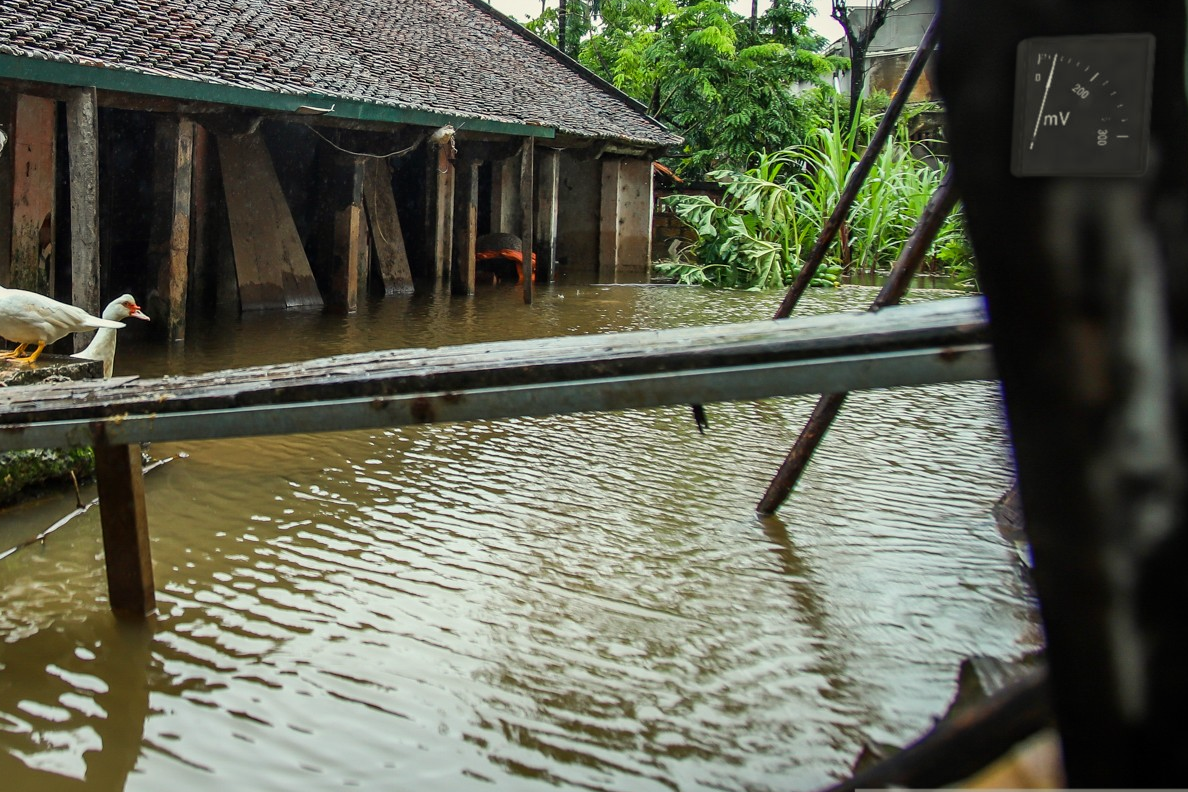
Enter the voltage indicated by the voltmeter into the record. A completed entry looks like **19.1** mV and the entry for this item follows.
**100** mV
